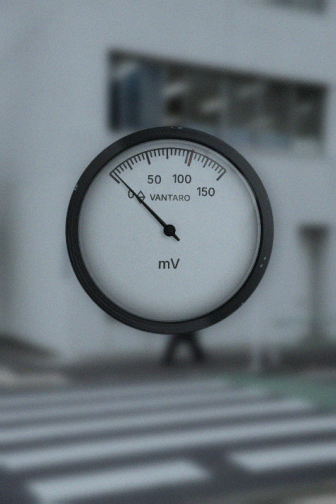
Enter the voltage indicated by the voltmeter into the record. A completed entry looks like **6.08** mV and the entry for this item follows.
**5** mV
